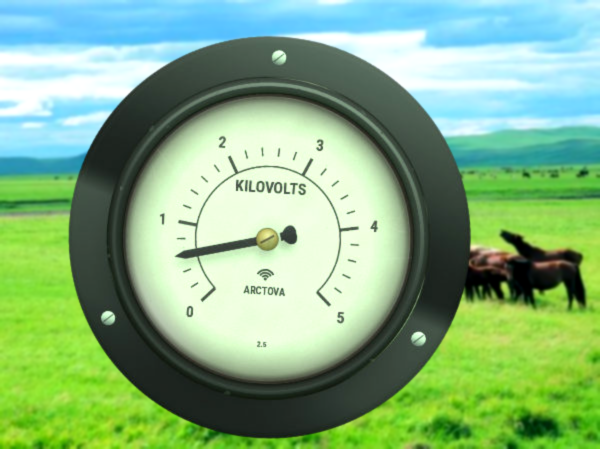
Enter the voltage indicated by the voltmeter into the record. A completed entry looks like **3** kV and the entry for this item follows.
**0.6** kV
